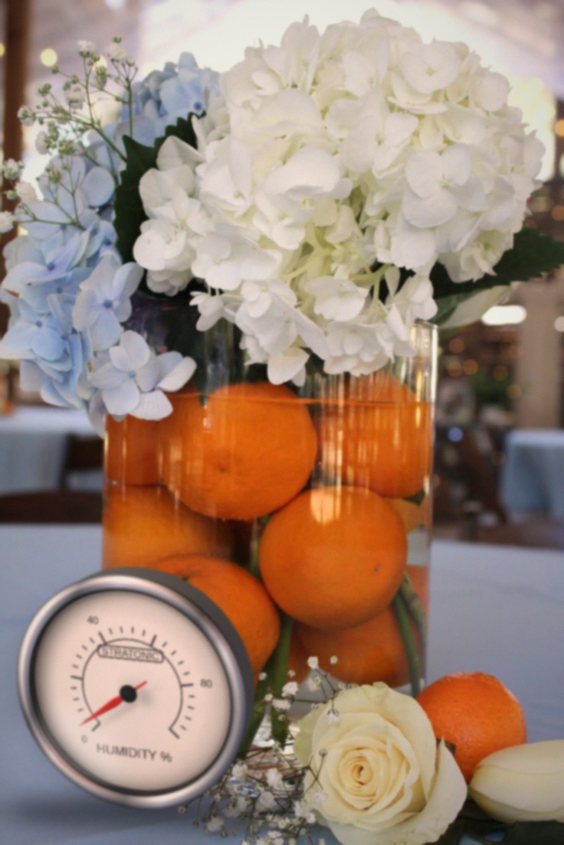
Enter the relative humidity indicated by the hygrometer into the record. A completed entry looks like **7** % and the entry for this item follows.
**4** %
